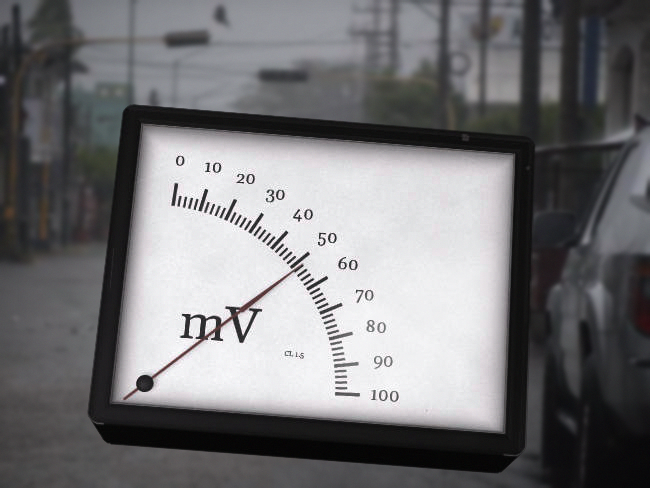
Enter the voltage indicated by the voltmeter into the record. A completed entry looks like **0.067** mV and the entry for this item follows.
**52** mV
